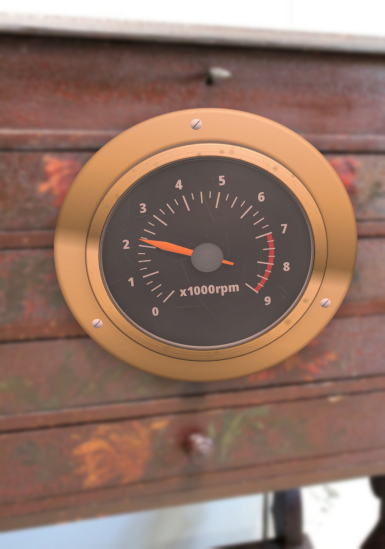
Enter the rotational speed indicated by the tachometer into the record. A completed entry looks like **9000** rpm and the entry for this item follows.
**2250** rpm
